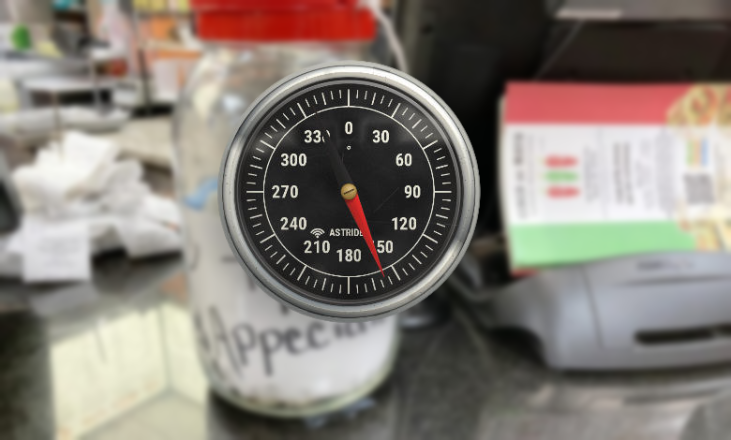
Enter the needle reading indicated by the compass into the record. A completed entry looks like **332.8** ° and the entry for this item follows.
**157.5** °
